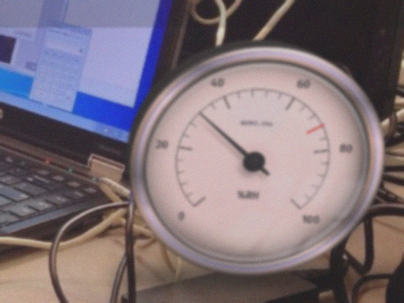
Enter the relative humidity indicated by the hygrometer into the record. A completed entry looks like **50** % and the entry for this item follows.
**32** %
